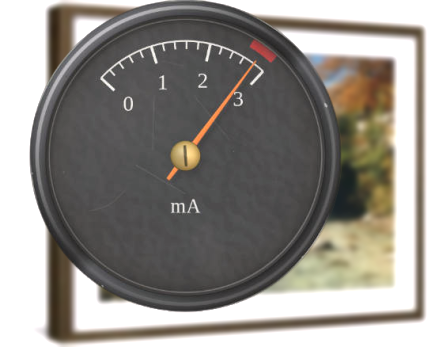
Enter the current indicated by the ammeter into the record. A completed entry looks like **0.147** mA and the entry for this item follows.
**2.8** mA
